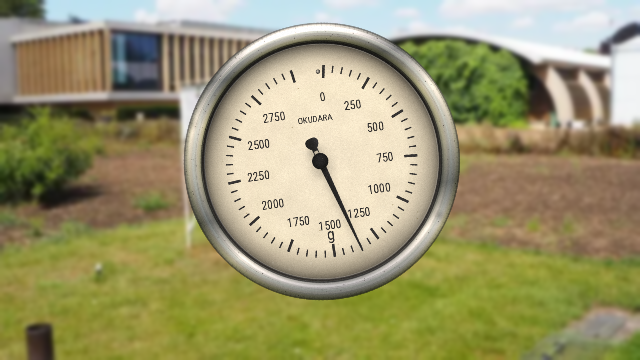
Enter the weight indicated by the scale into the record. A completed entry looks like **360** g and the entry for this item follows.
**1350** g
